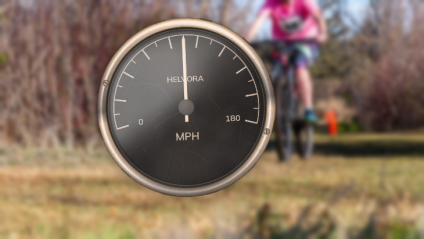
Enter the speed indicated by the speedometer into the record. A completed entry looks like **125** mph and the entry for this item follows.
**90** mph
